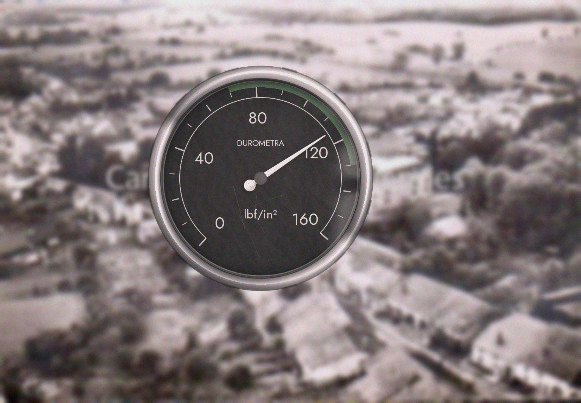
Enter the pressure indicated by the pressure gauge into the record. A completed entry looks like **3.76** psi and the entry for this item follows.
**115** psi
